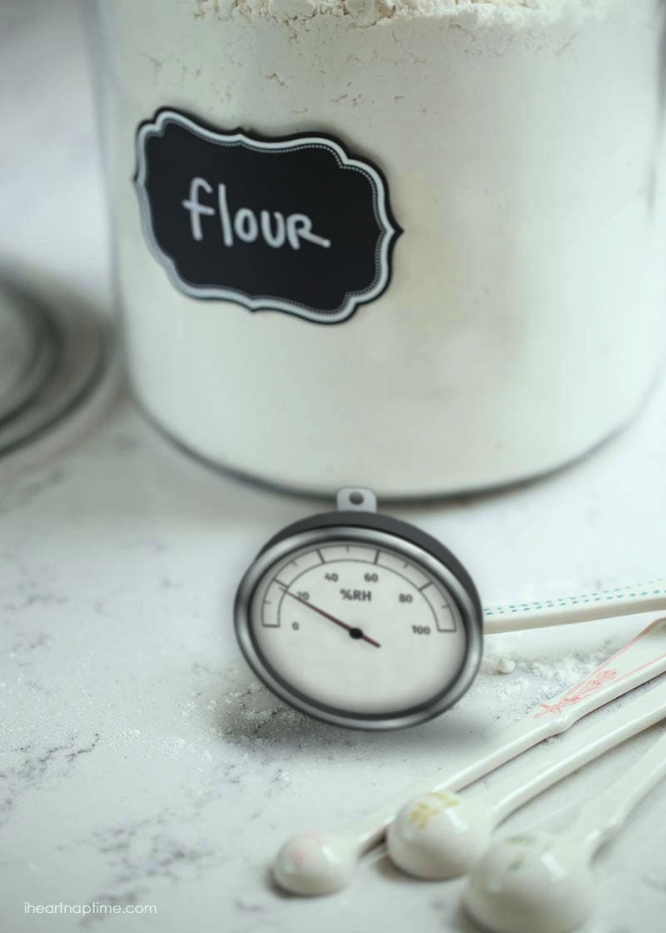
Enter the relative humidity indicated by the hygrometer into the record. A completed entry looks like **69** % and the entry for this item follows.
**20** %
